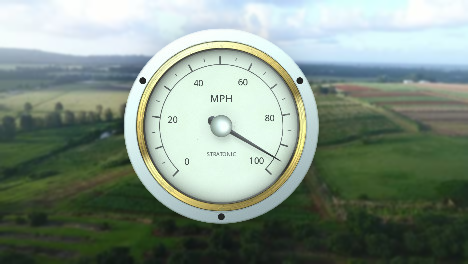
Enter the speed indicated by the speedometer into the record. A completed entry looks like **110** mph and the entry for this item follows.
**95** mph
